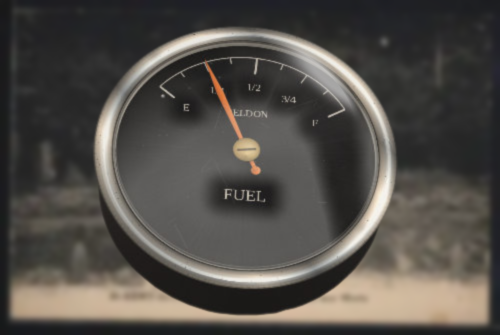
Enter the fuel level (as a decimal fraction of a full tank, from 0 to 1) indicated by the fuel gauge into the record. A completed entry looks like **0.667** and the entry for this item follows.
**0.25**
